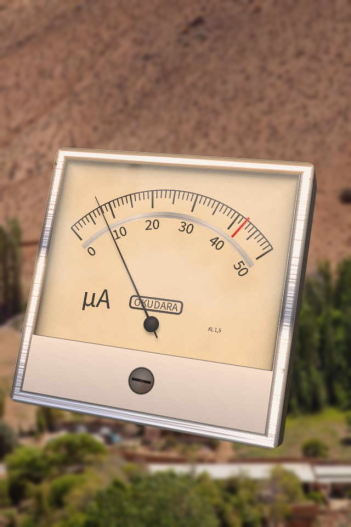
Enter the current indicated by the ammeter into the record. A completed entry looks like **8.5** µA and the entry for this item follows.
**8** µA
